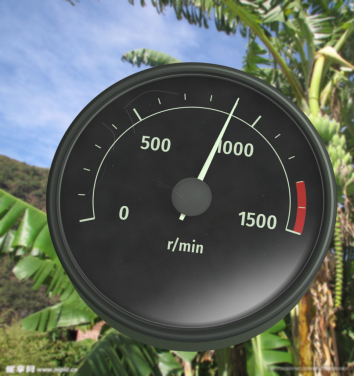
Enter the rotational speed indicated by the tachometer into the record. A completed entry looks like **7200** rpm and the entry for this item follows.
**900** rpm
